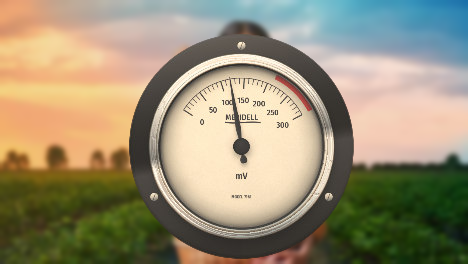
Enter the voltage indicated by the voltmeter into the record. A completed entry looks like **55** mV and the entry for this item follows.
**120** mV
